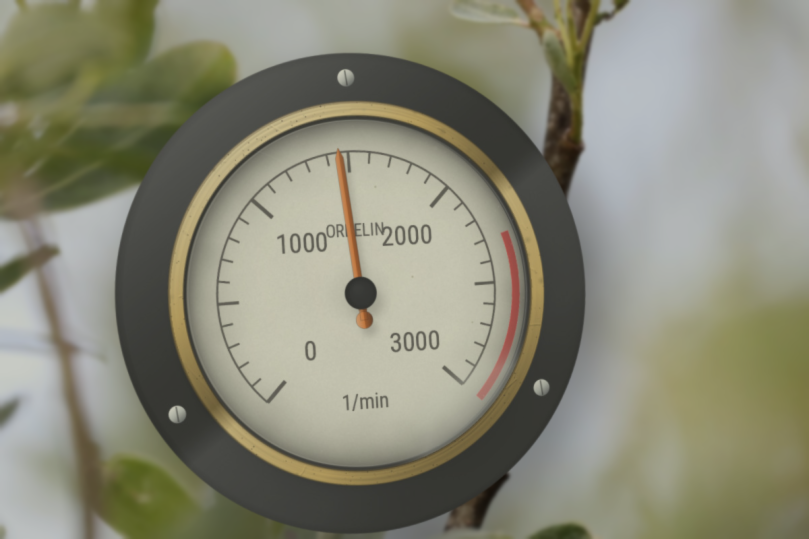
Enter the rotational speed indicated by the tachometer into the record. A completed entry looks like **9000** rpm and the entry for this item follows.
**1450** rpm
